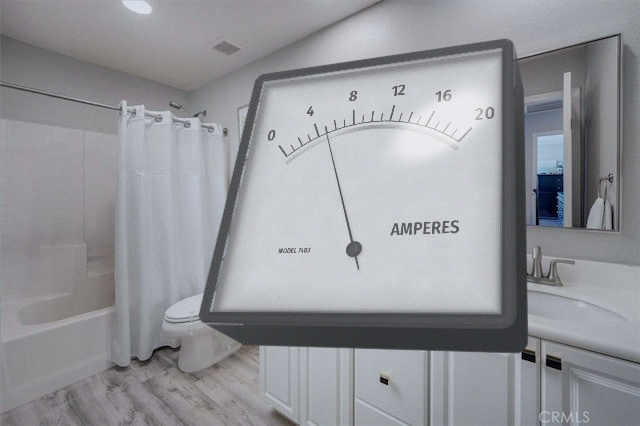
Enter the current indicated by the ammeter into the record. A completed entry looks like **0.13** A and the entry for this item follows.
**5** A
